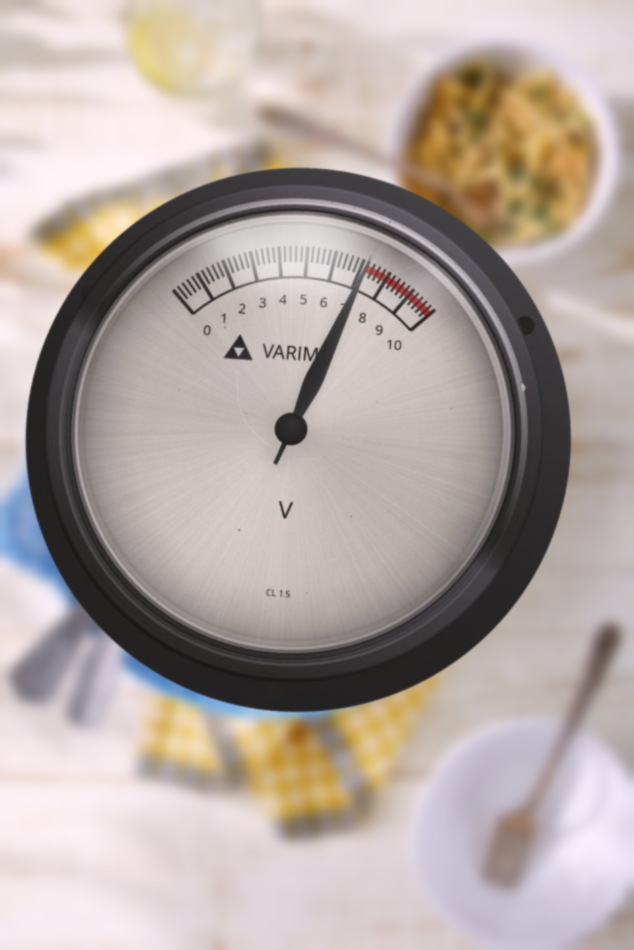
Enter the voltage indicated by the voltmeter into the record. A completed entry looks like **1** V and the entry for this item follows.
**7.2** V
